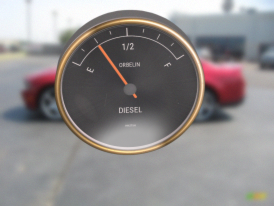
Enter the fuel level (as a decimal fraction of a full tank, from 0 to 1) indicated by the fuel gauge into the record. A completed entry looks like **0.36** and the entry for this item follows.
**0.25**
